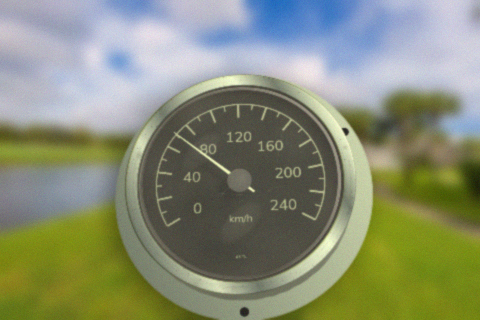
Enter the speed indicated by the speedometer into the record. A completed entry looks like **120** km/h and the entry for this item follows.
**70** km/h
